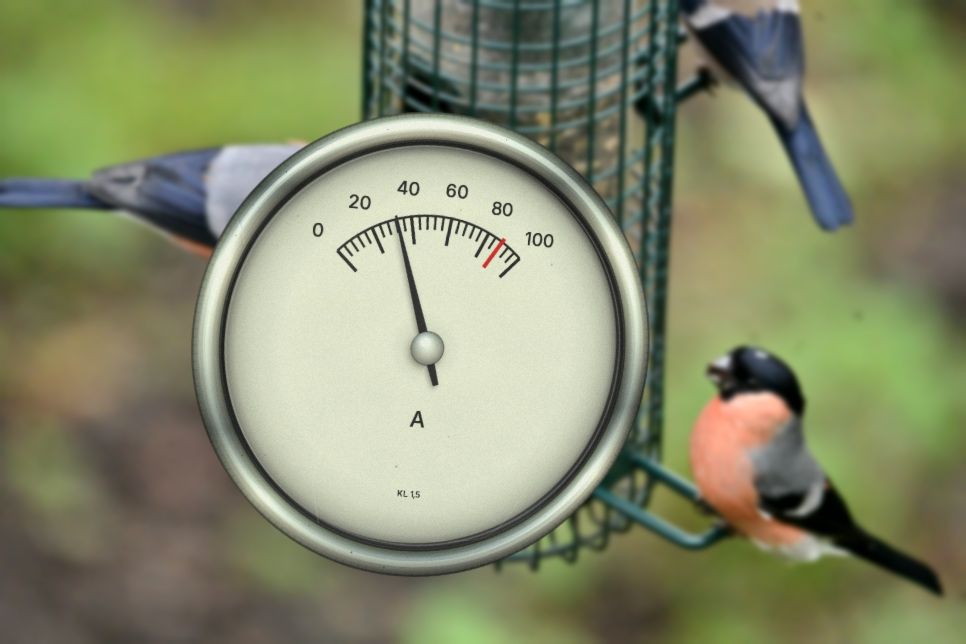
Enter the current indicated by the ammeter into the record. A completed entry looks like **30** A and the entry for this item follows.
**32** A
